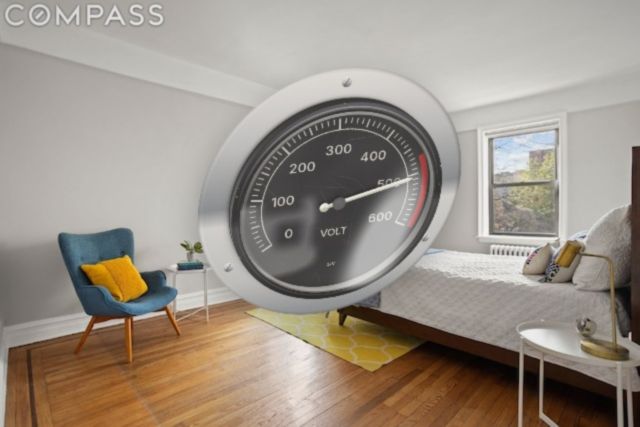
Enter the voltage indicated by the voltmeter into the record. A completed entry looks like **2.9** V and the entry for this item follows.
**500** V
